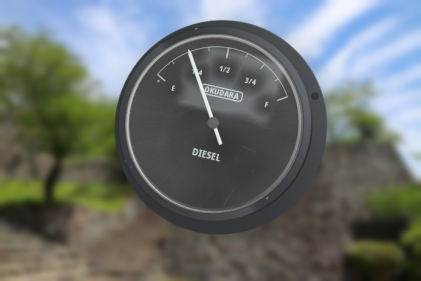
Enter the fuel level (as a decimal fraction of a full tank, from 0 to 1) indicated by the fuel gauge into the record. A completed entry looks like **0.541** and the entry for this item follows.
**0.25**
